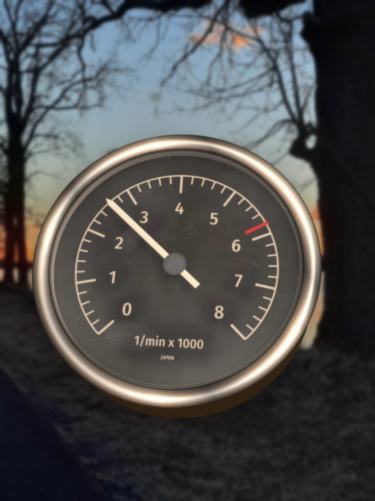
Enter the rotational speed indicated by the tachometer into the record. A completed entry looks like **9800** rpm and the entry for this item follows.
**2600** rpm
